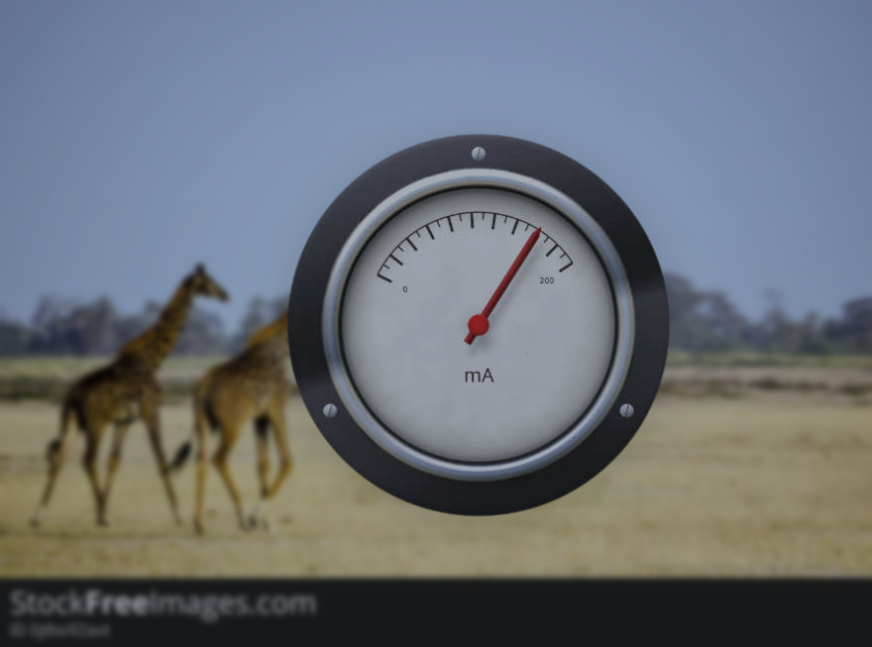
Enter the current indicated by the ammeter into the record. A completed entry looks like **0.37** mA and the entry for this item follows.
**160** mA
